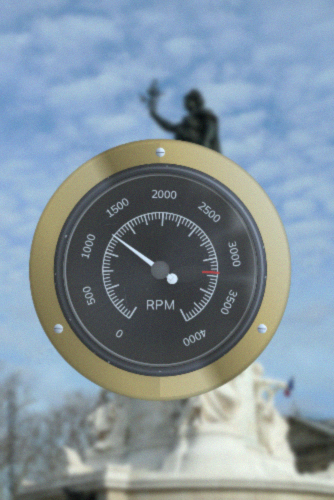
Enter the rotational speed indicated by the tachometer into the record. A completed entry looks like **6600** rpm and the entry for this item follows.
**1250** rpm
